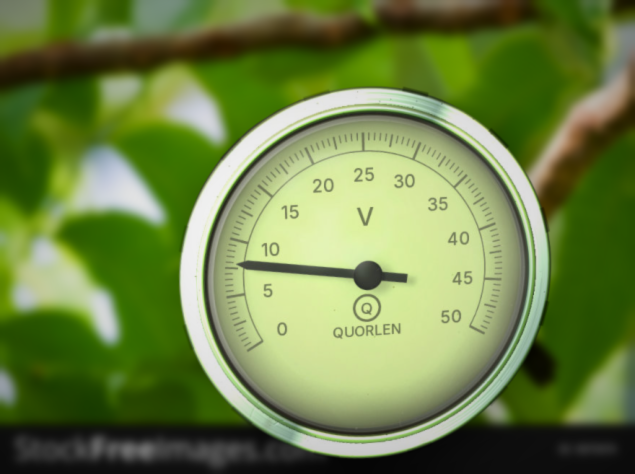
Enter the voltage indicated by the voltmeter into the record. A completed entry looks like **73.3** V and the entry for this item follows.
**8** V
